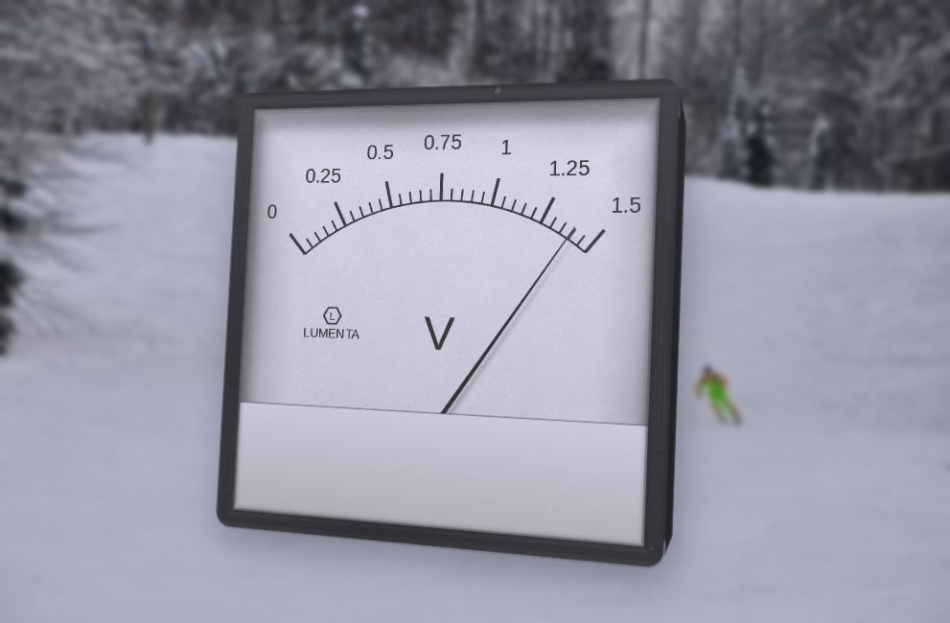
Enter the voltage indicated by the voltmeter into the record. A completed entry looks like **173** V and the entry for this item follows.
**1.4** V
